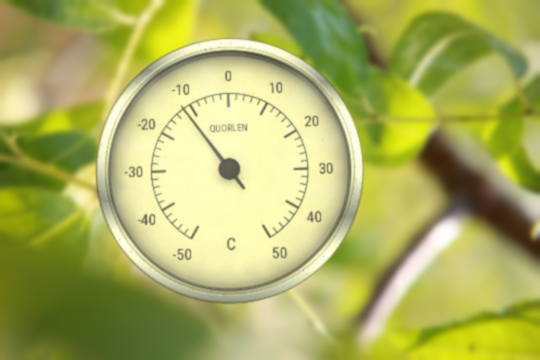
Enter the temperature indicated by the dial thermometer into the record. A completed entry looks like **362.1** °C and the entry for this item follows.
**-12** °C
